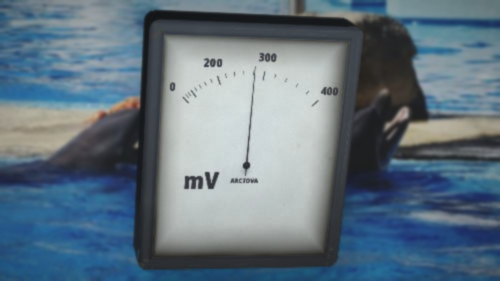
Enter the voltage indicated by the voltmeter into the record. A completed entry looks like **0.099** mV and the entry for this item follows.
**280** mV
